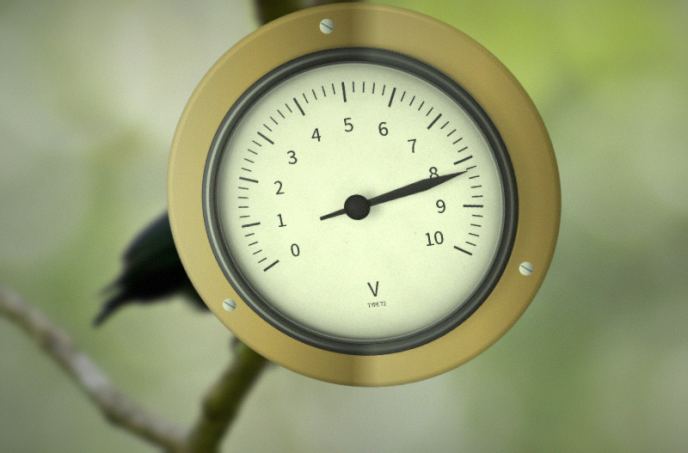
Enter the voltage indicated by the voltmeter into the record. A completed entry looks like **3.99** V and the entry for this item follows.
**8.2** V
